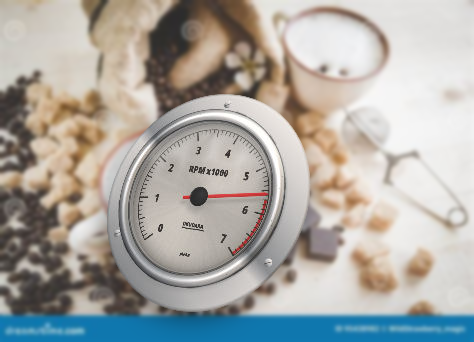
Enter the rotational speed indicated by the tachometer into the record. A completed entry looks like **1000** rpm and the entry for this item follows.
**5600** rpm
